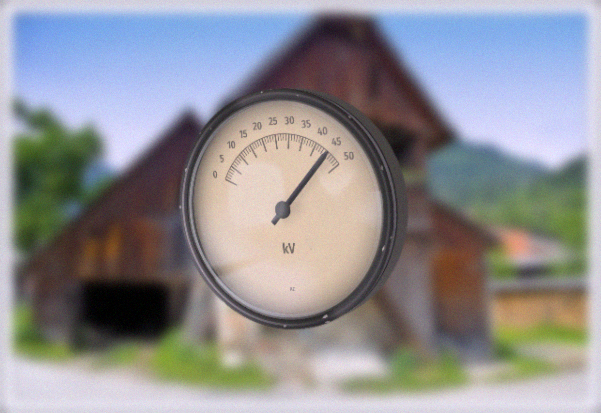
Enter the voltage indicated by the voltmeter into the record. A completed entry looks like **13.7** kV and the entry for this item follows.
**45** kV
